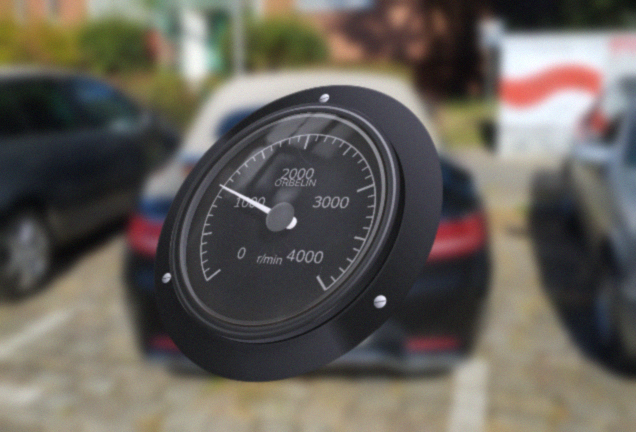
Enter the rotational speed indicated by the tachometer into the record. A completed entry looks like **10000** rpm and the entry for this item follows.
**1000** rpm
